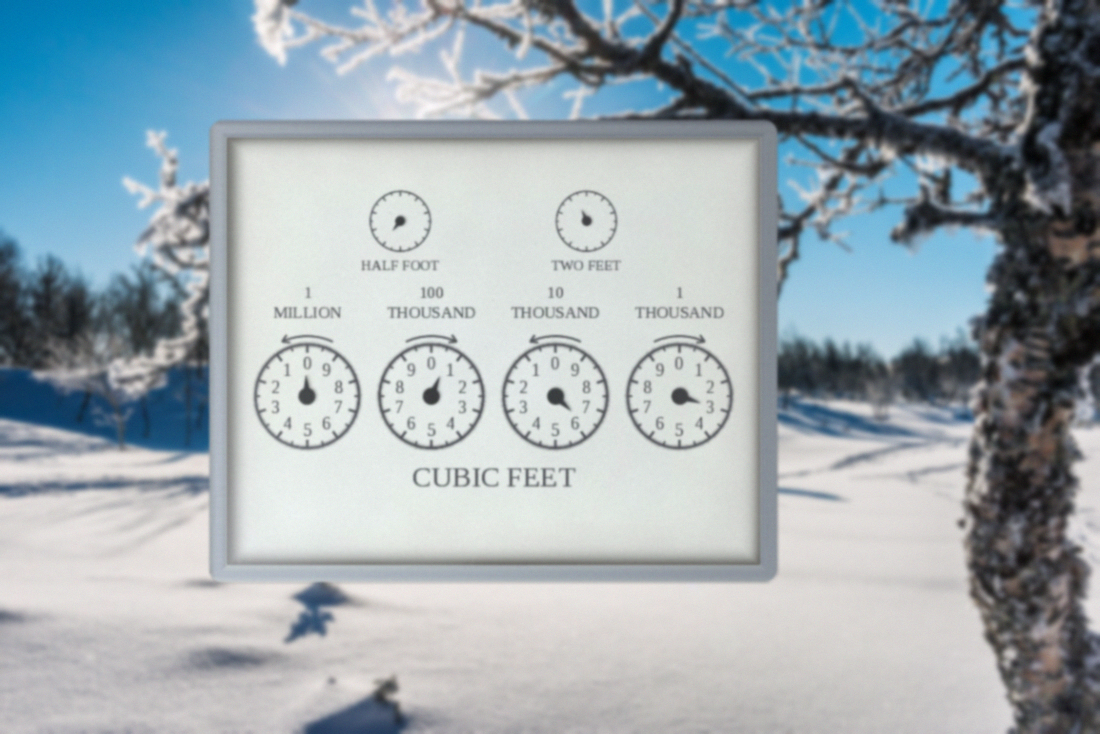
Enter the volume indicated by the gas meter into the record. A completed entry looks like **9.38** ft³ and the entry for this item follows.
**6300** ft³
